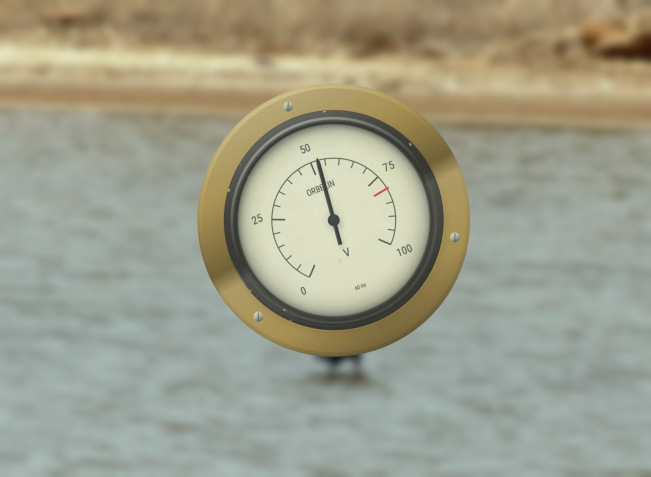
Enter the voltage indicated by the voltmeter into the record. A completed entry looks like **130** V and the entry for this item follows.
**52.5** V
